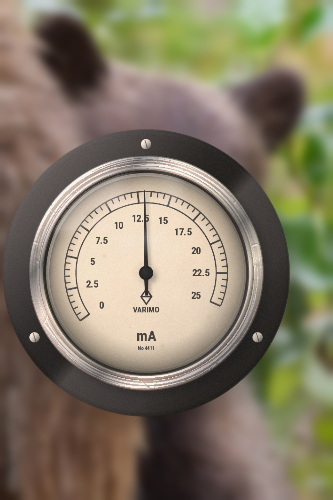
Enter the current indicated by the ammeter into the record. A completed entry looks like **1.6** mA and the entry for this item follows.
**13** mA
